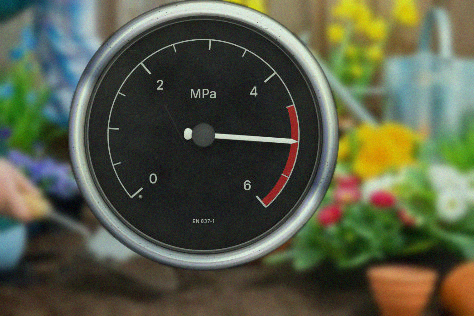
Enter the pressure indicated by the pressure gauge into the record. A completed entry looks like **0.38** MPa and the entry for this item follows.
**5** MPa
